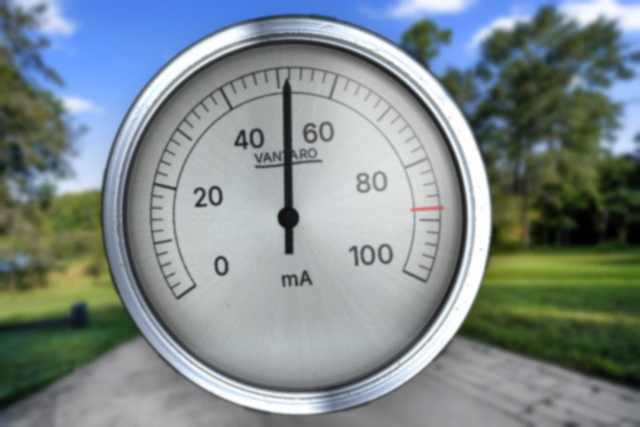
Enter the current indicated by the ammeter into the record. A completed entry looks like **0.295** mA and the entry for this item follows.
**52** mA
